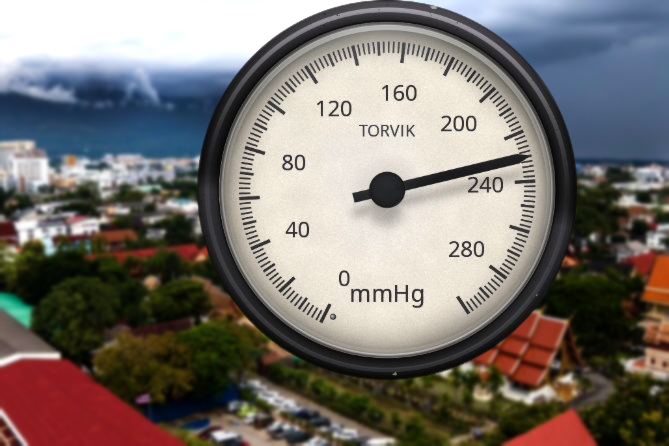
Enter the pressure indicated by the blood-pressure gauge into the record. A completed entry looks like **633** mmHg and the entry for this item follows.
**230** mmHg
